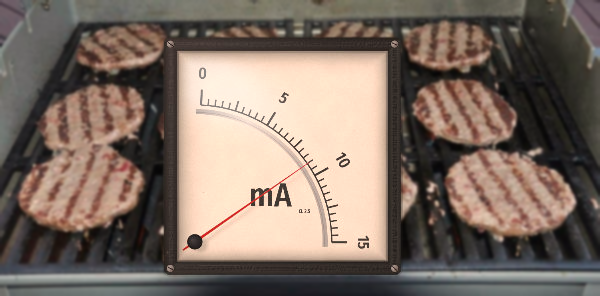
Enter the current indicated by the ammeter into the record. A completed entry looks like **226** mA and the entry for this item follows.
**9** mA
